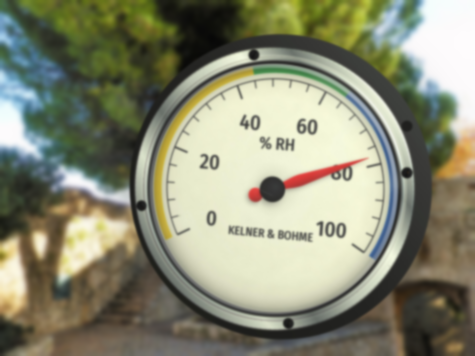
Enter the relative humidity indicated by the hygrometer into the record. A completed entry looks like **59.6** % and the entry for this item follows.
**78** %
